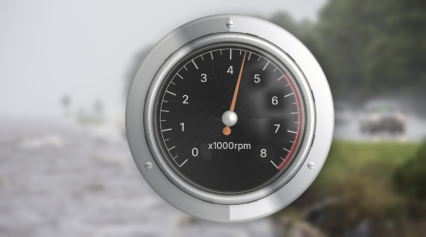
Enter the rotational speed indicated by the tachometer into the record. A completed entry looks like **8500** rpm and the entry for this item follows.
**4375** rpm
